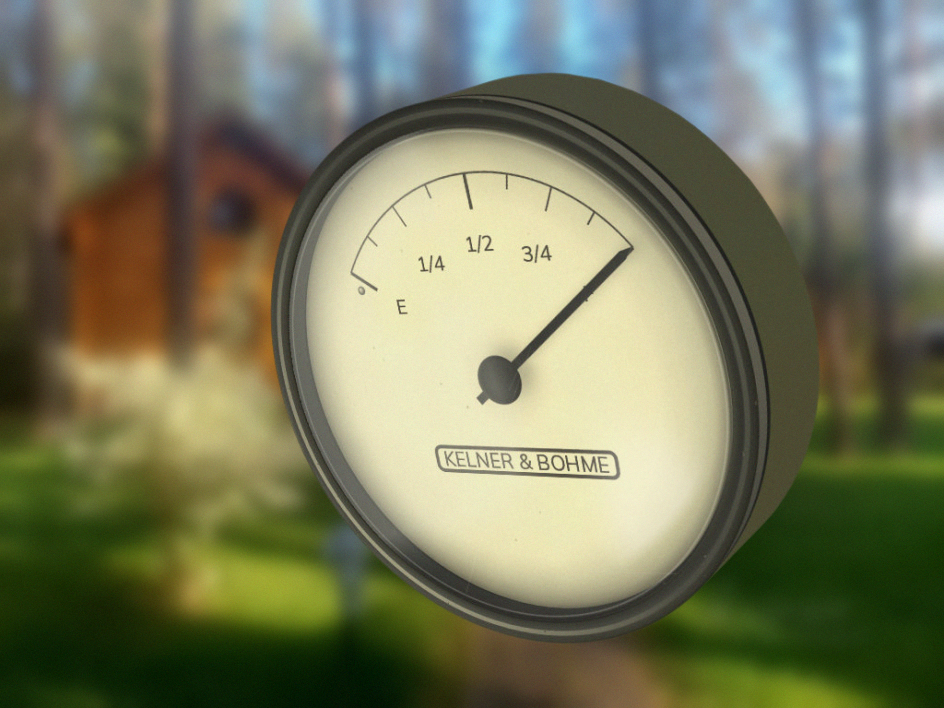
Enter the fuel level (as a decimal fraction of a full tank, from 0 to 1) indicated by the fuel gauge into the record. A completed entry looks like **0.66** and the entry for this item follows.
**1**
